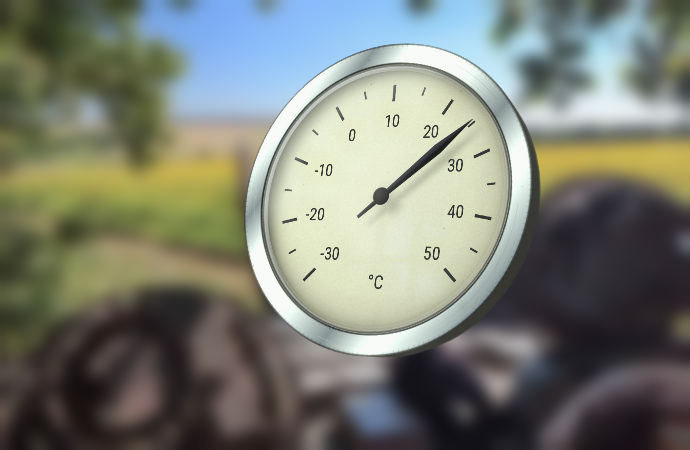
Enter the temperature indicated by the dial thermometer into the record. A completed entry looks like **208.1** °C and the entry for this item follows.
**25** °C
